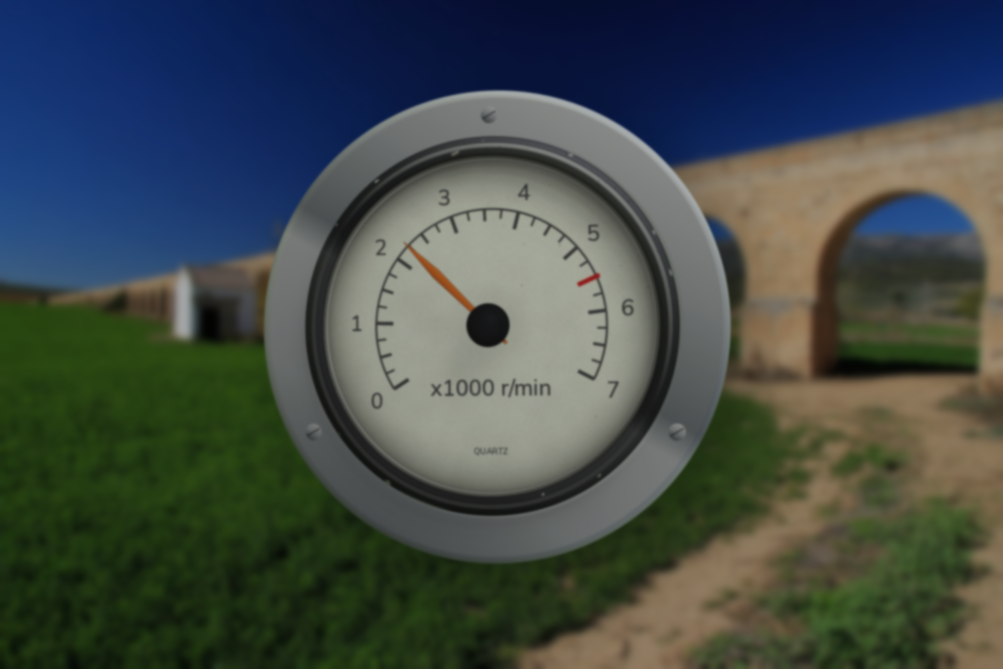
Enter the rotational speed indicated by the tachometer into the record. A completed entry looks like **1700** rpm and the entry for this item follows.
**2250** rpm
